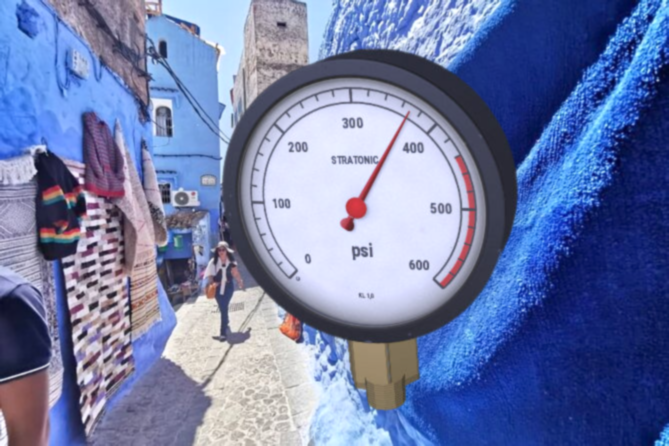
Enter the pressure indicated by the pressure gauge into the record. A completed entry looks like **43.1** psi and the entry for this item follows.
**370** psi
